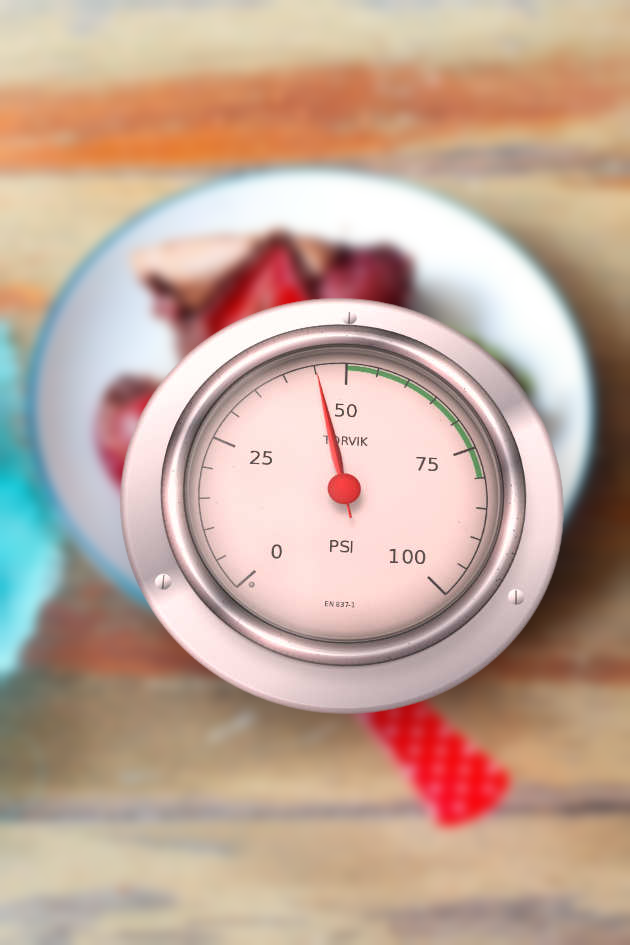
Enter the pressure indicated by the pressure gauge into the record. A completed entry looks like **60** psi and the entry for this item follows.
**45** psi
